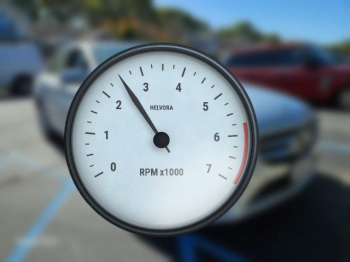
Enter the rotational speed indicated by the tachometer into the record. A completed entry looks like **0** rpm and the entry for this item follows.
**2500** rpm
